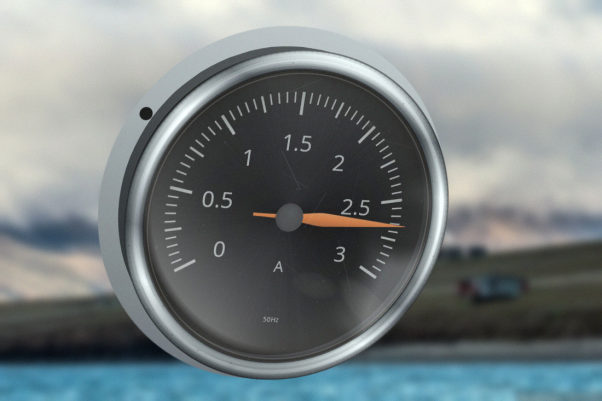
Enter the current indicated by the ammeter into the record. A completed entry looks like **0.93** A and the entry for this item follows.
**2.65** A
